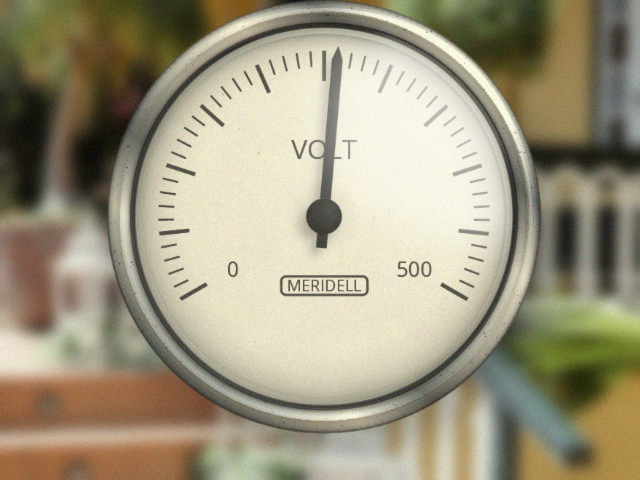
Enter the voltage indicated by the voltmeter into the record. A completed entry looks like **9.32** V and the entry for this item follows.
**260** V
